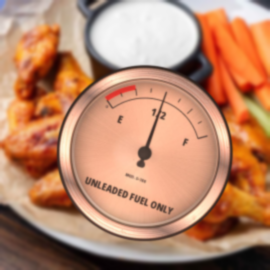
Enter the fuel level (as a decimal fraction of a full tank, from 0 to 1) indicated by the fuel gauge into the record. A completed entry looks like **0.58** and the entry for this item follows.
**0.5**
